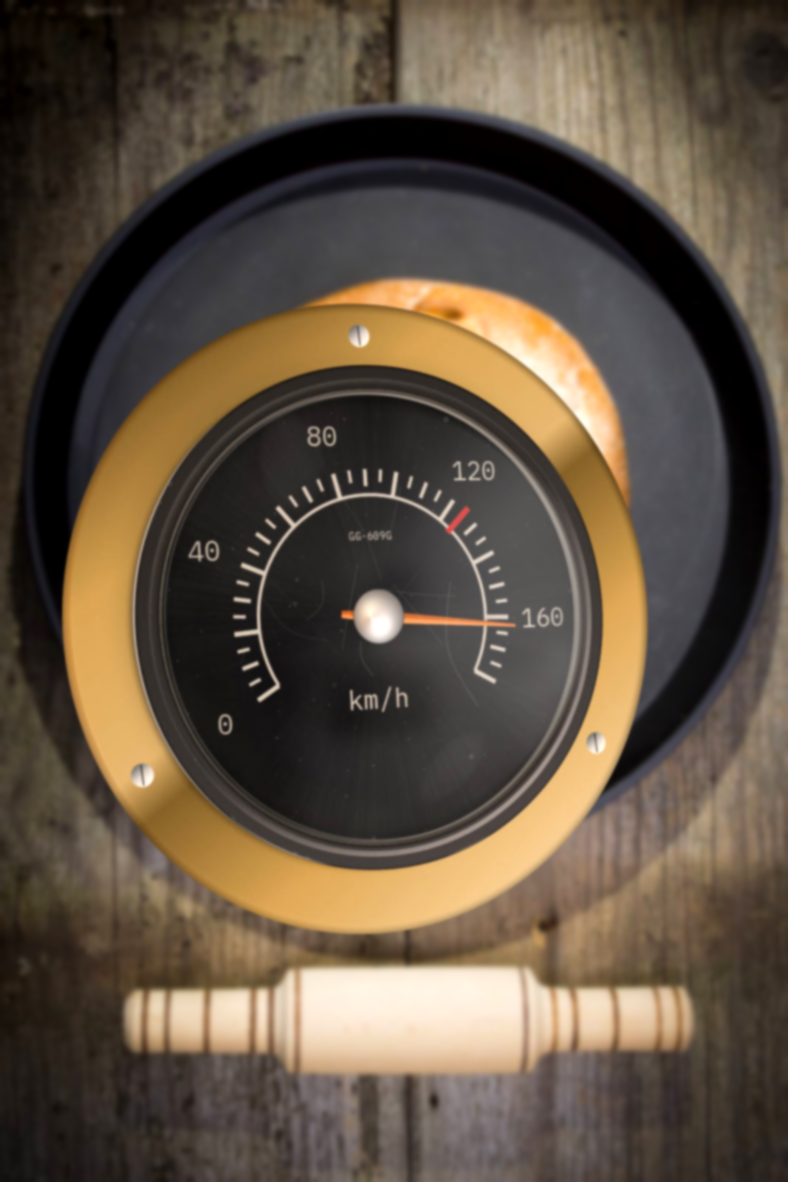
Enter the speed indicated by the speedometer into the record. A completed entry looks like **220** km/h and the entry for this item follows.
**162.5** km/h
